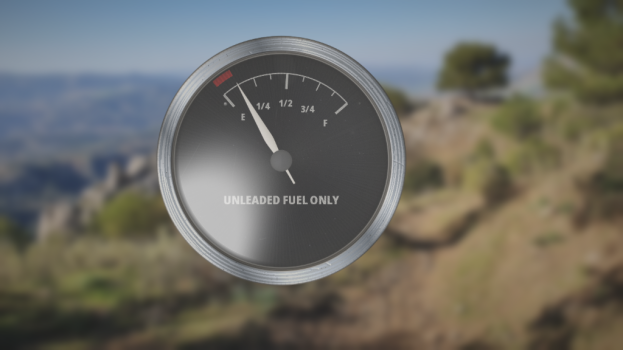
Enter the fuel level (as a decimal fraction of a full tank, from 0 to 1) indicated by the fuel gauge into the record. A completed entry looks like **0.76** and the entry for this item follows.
**0.125**
